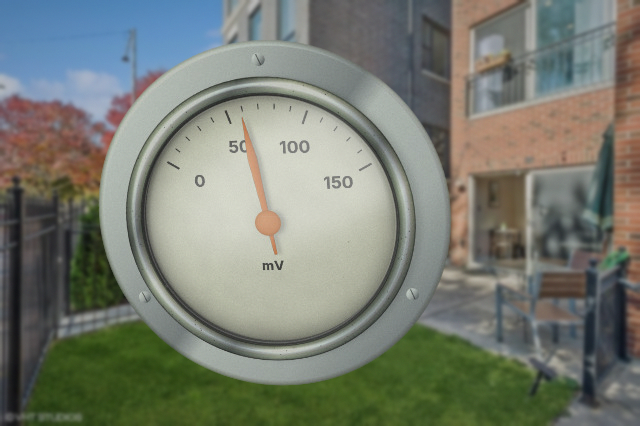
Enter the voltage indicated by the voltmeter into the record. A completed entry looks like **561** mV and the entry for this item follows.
**60** mV
